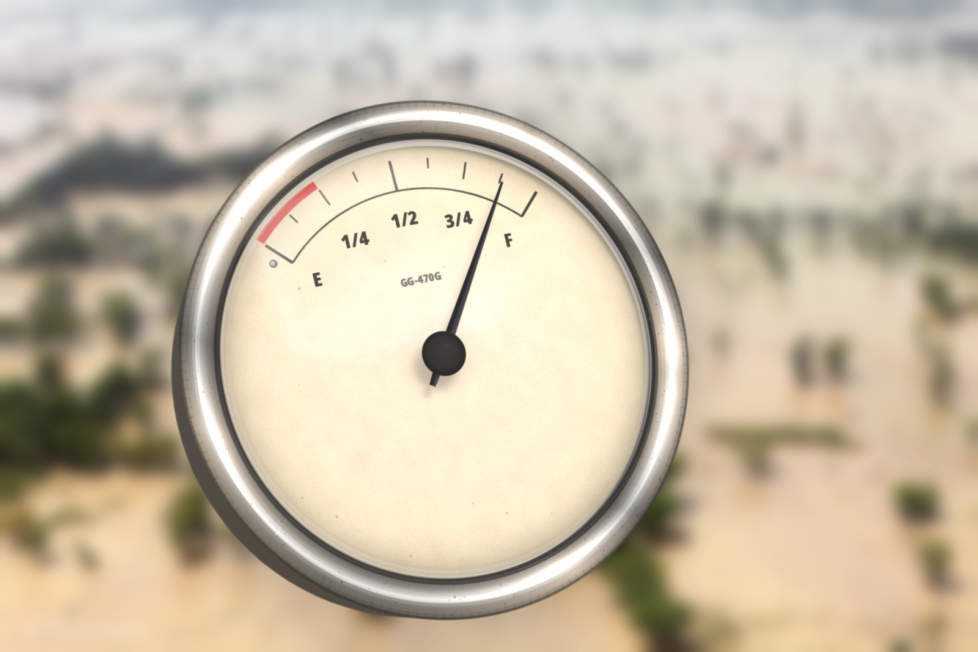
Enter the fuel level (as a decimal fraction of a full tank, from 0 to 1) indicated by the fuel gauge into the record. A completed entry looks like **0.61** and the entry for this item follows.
**0.875**
